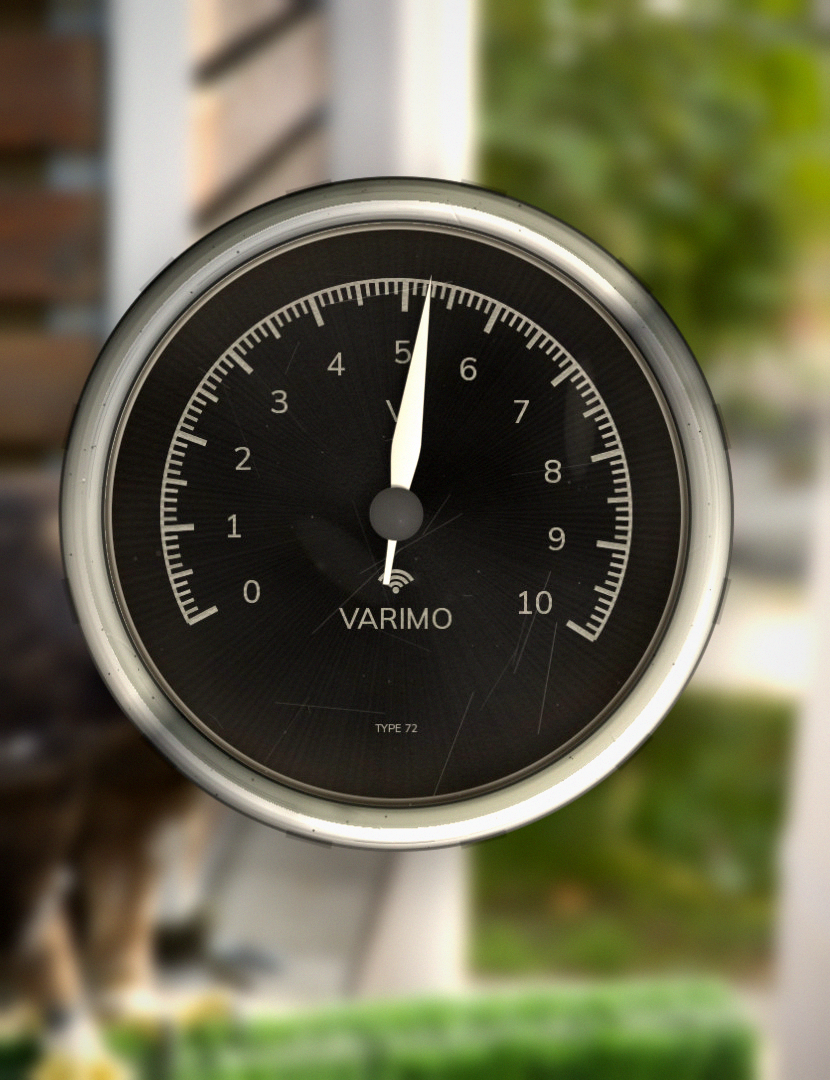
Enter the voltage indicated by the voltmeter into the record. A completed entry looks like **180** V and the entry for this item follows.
**5.25** V
